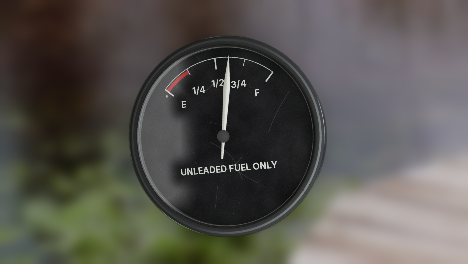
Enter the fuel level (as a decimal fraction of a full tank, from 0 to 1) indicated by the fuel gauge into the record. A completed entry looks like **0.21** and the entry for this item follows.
**0.625**
